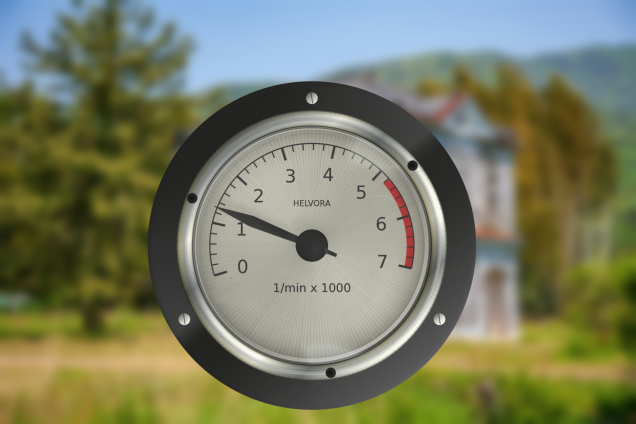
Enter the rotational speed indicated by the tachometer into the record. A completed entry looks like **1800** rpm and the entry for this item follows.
**1300** rpm
